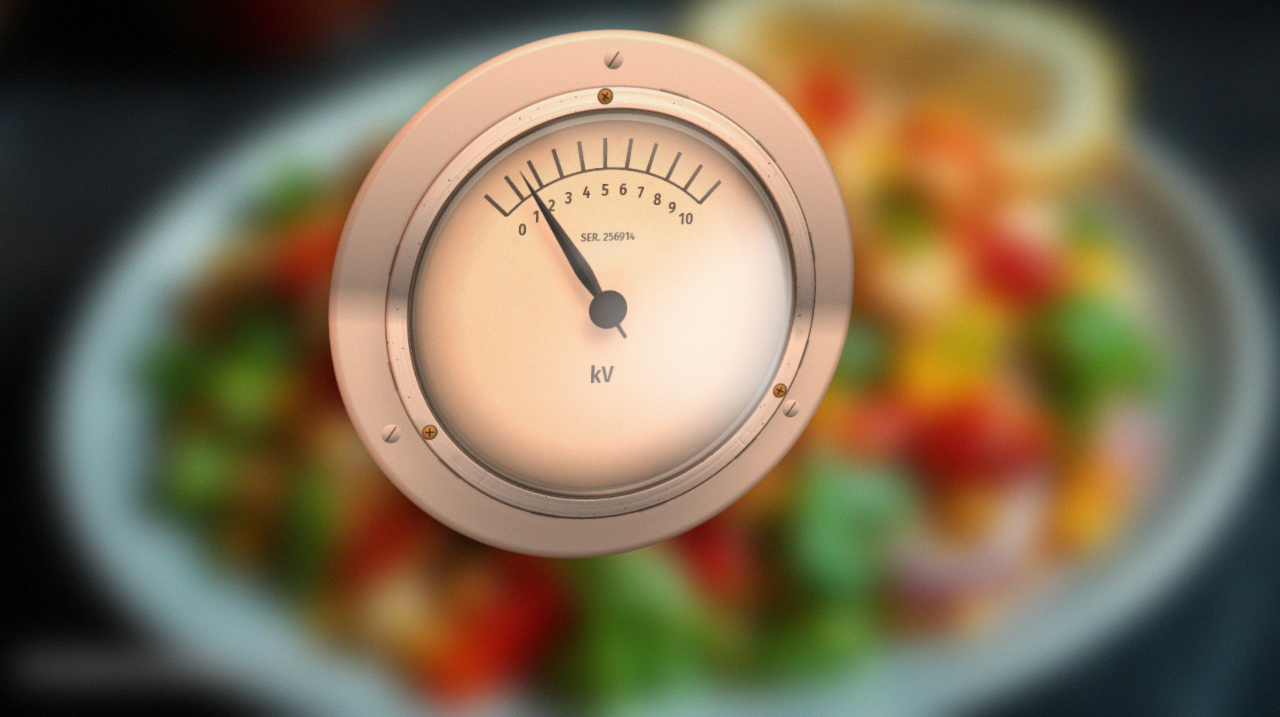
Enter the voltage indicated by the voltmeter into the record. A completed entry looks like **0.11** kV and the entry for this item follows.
**1.5** kV
